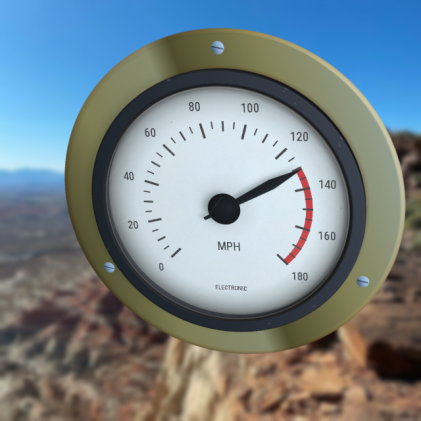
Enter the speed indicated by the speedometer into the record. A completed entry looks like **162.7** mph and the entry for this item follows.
**130** mph
